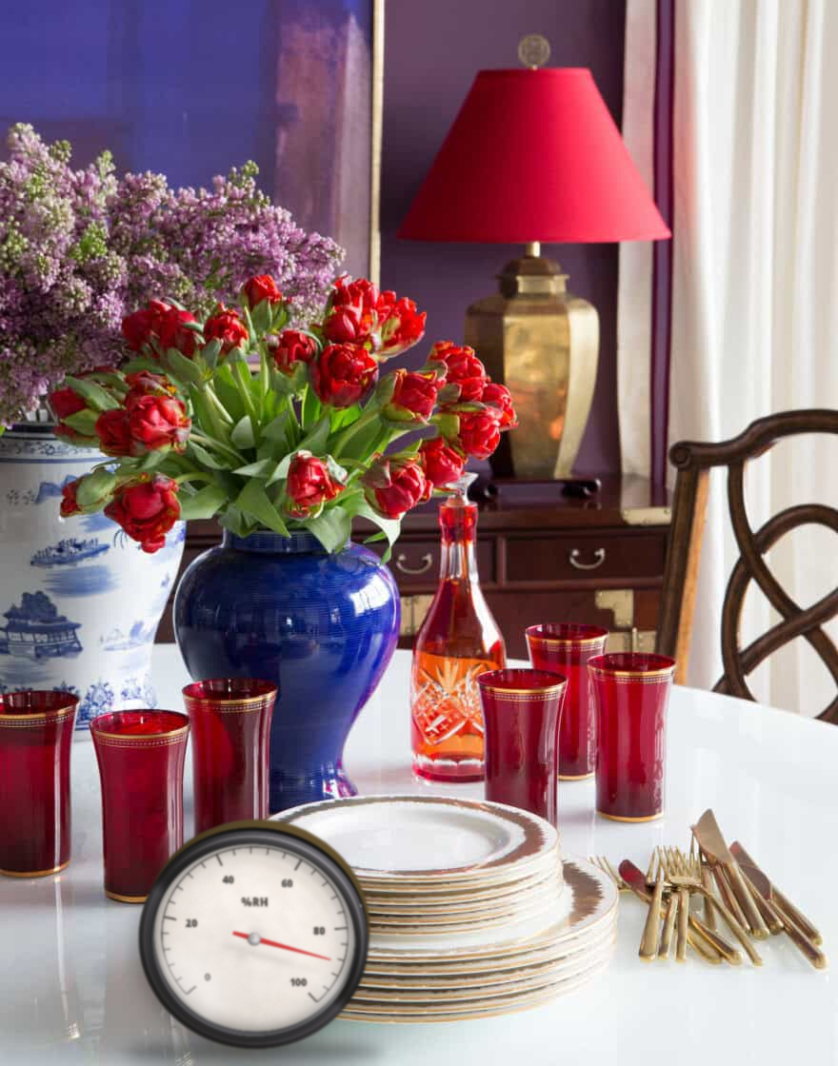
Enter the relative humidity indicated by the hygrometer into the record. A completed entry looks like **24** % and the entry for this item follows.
**88** %
